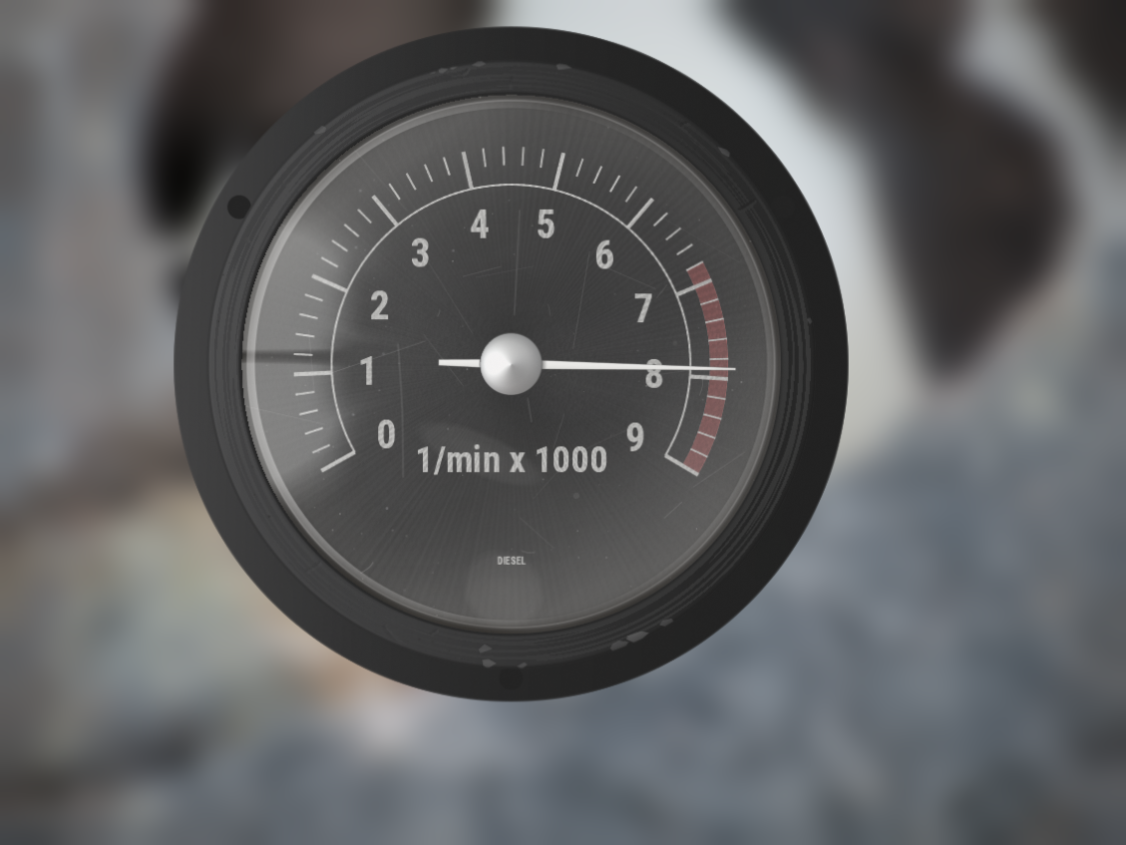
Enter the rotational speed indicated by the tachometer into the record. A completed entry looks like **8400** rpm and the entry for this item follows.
**7900** rpm
